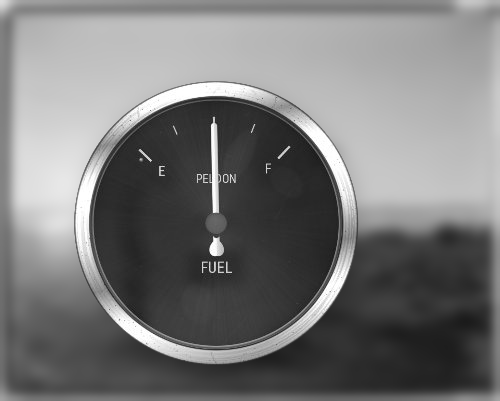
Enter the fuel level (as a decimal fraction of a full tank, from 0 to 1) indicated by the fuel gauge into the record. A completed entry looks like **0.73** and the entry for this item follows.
**0.5**
